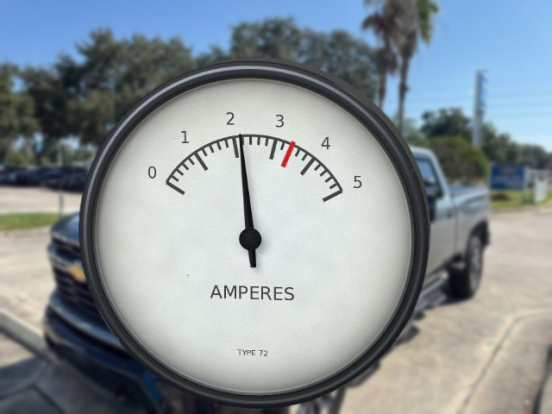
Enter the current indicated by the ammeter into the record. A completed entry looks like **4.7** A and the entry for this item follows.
**2.2** A
